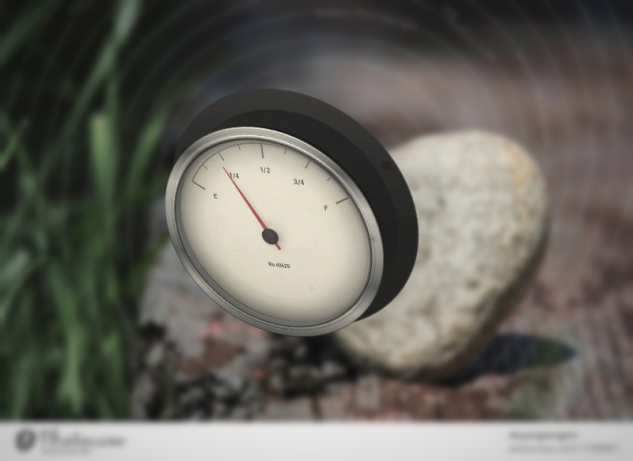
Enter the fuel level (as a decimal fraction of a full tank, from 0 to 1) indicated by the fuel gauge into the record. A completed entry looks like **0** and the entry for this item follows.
**0.25**
